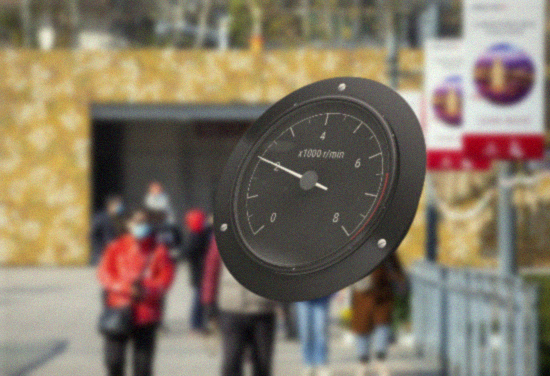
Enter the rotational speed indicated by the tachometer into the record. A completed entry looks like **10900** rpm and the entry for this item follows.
**2000** rpm
